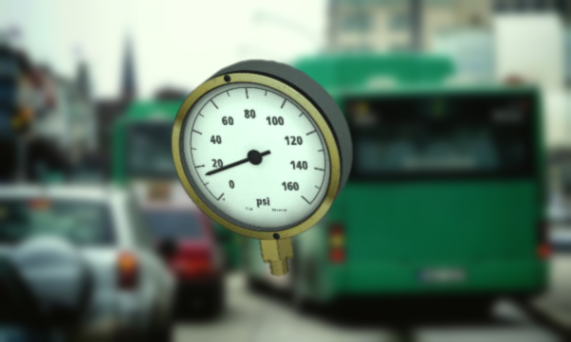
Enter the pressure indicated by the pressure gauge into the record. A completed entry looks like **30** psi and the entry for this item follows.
**15** psi
